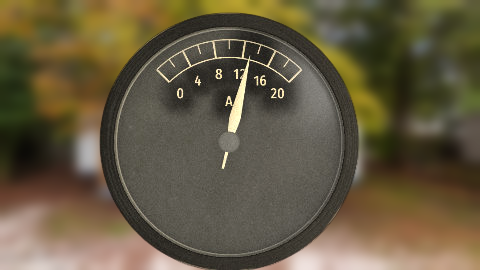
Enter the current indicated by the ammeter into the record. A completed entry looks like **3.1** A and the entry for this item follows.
**13** A
